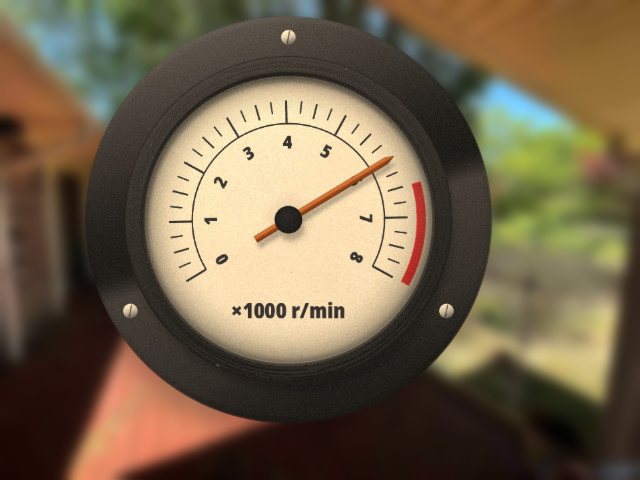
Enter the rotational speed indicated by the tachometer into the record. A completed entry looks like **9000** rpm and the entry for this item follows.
**6000** rpm
